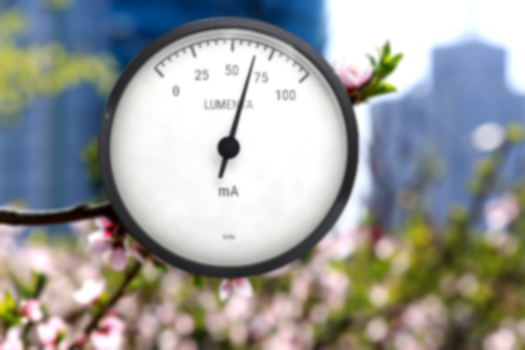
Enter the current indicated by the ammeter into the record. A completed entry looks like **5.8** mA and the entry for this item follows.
**65** mA
